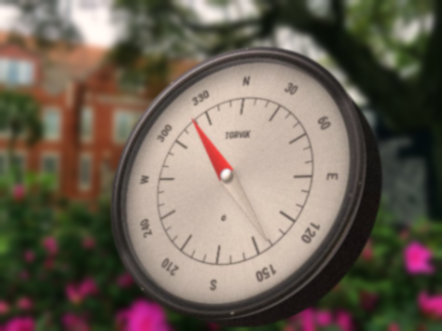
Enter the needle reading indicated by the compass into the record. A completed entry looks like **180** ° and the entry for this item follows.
**320** °
